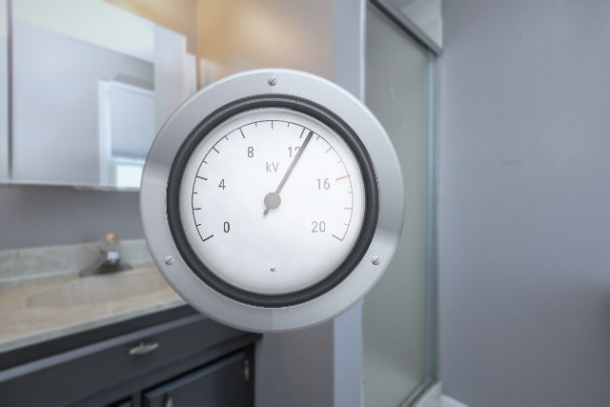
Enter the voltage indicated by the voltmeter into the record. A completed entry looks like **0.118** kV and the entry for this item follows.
**12.5** kV
